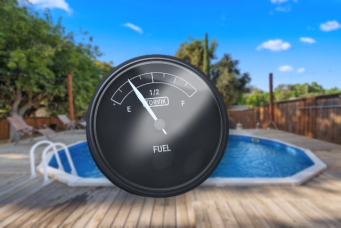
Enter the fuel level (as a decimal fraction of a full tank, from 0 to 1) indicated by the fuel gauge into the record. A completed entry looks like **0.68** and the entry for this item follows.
**0.25**
